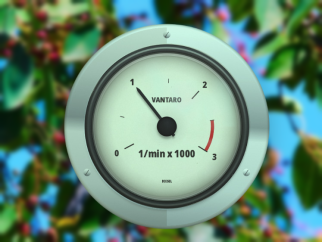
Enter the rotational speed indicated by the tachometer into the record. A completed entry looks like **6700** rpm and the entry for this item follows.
**1000** rpm
